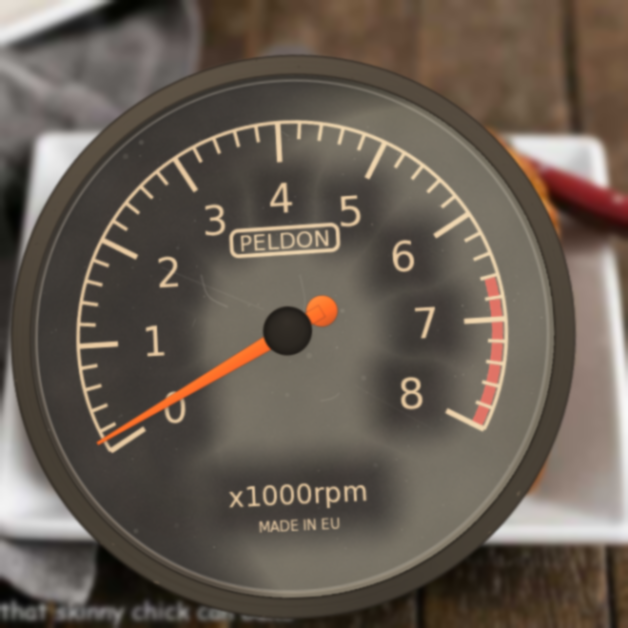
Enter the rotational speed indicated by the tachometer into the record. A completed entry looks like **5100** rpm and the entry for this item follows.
**100** rpm
